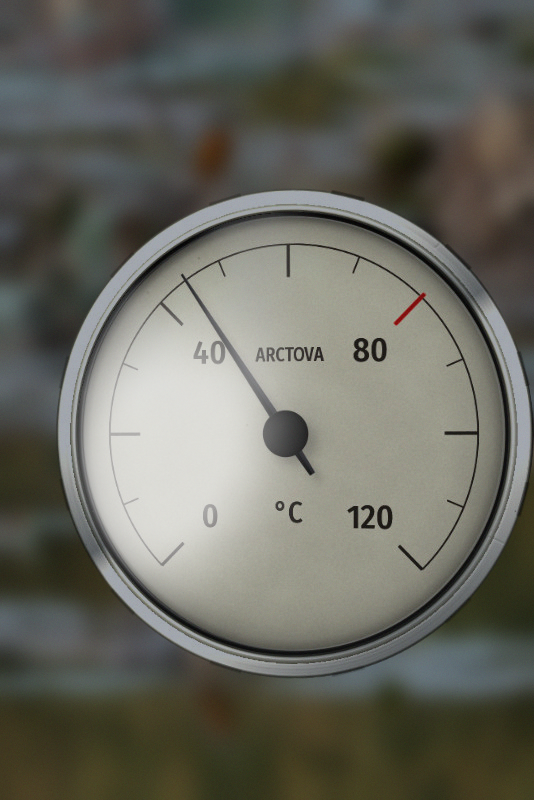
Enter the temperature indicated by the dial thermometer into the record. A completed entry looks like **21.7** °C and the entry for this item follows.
**45** °C
